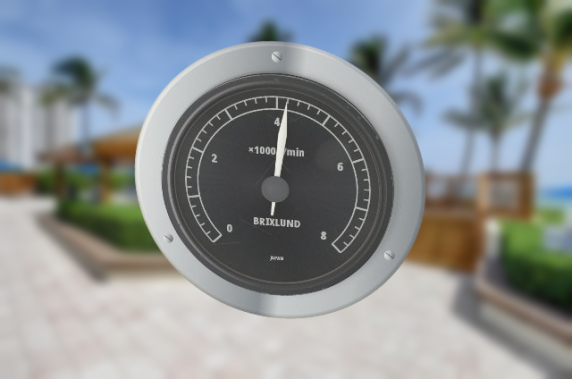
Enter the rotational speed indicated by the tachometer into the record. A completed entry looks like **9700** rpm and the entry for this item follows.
**4200** rpm
